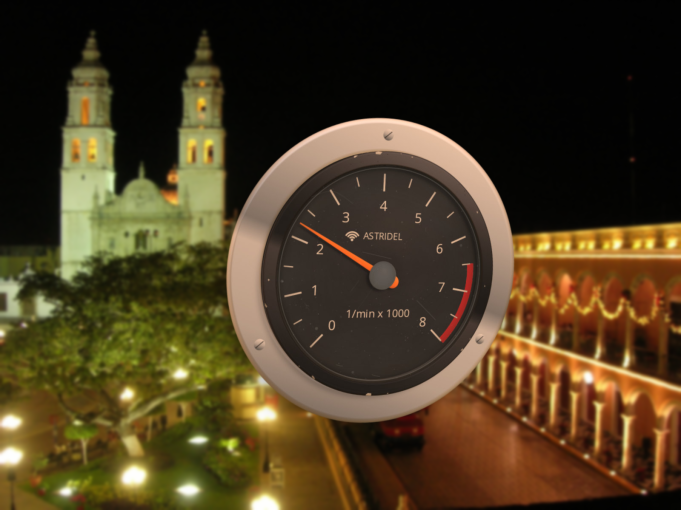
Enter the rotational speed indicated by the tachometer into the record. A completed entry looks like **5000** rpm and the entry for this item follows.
**2250** rpm
